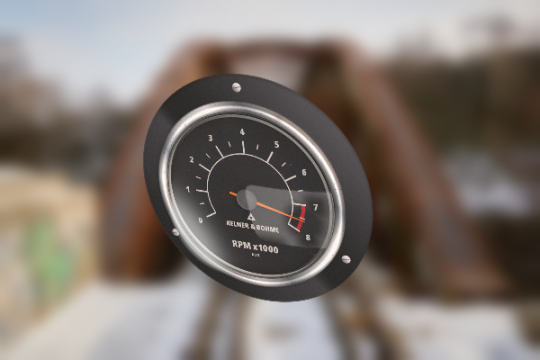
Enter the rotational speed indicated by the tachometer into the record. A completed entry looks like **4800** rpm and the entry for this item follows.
**7500** rpm
